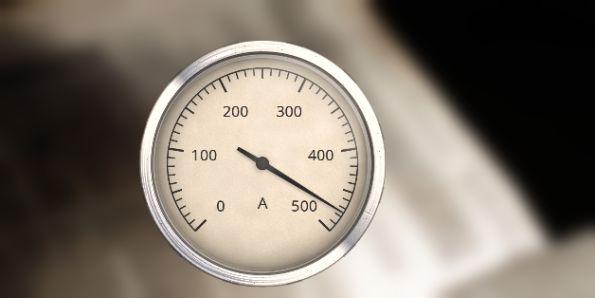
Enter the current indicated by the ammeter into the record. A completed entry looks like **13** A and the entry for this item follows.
**475** A
